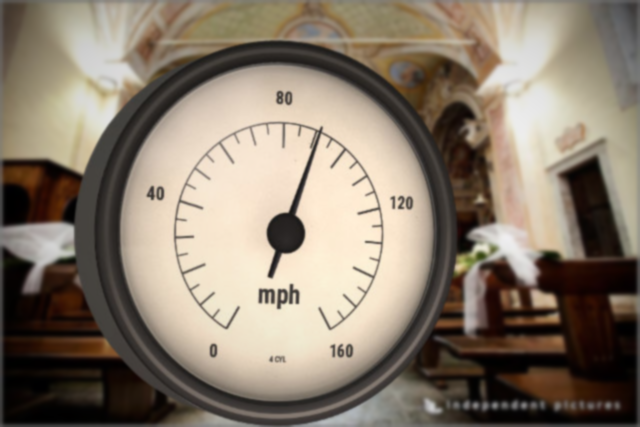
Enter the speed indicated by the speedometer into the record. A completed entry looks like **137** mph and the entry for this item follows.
**90** mph
